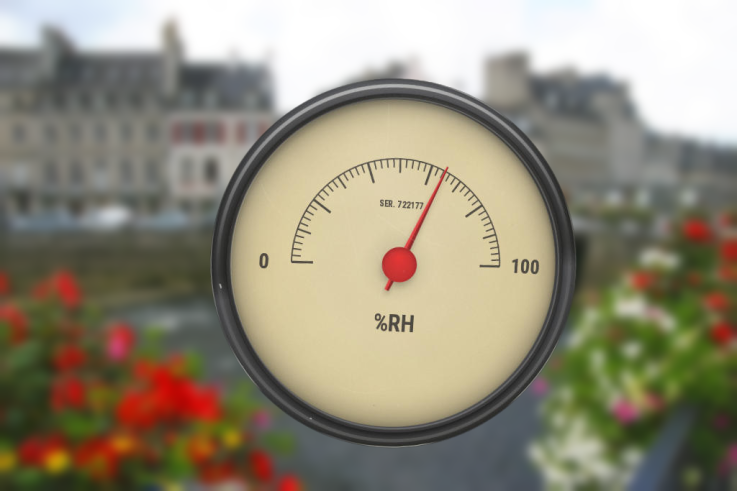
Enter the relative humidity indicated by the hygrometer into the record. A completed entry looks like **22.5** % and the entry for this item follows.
**64** %
